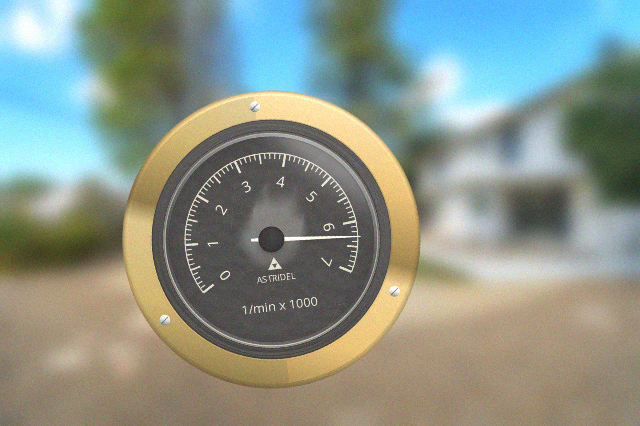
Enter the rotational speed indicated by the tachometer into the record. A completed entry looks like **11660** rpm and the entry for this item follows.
**6300** rpm
